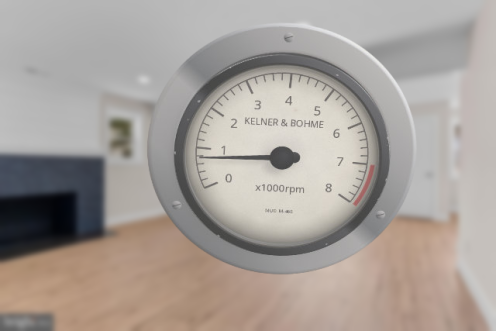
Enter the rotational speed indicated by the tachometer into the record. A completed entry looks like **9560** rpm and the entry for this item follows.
**800** rpm
